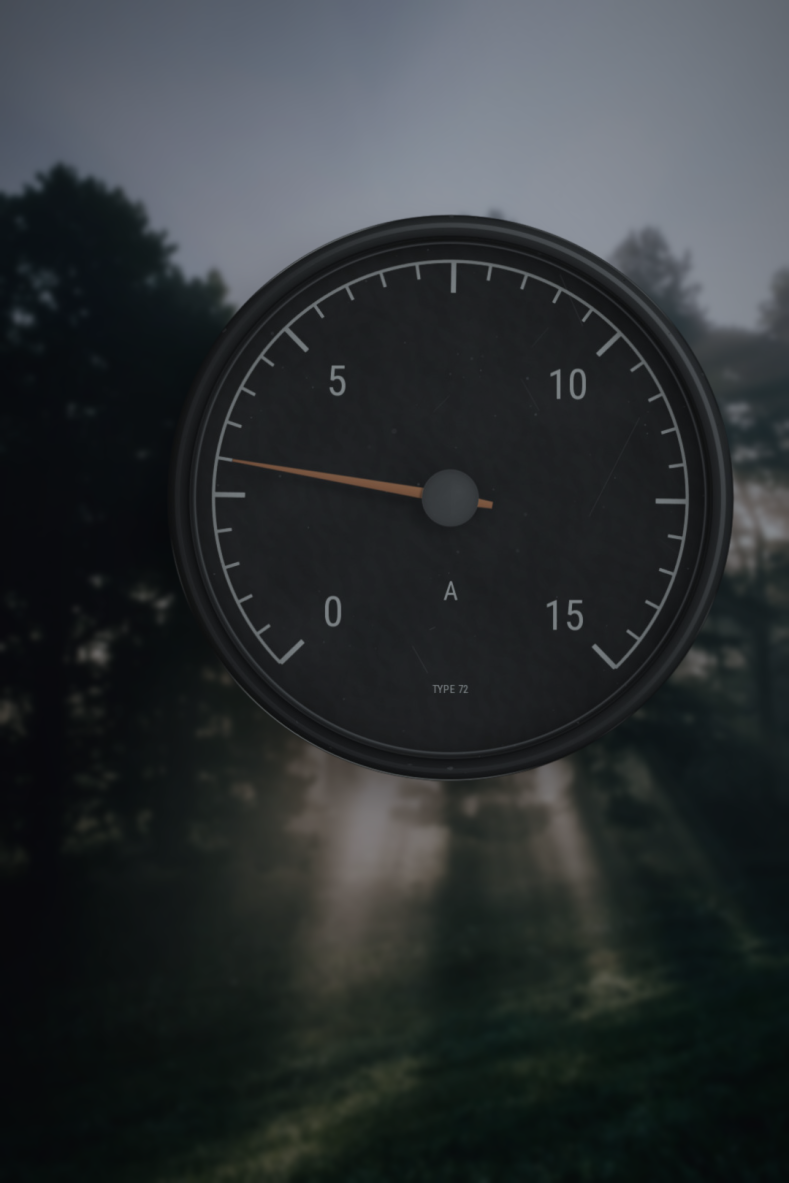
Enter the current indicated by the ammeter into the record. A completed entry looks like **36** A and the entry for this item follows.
**3** A
